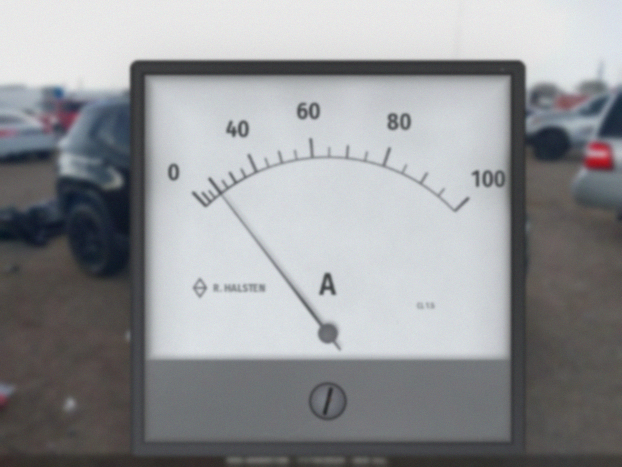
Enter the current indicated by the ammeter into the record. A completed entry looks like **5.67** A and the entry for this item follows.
**20** A
